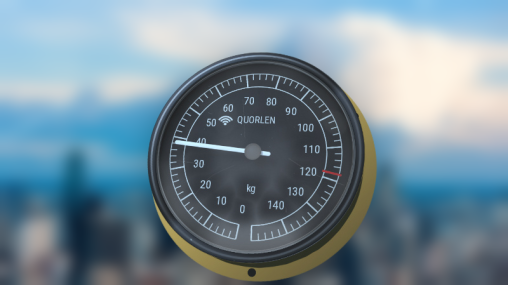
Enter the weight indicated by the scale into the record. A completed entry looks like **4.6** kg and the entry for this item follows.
**38** kg
